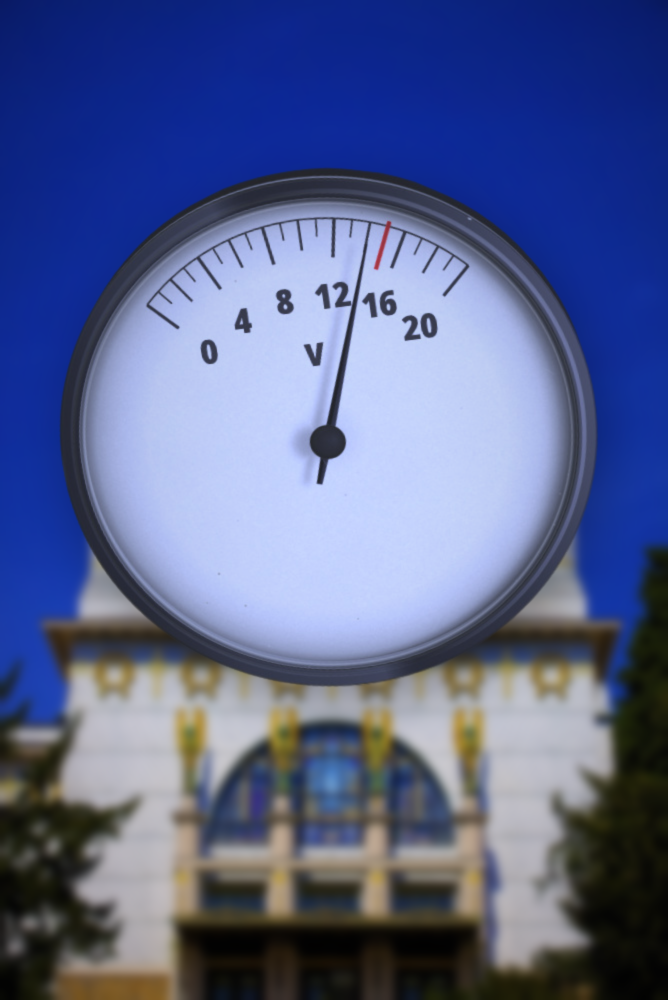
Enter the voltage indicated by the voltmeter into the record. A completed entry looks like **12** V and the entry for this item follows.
**14** V
